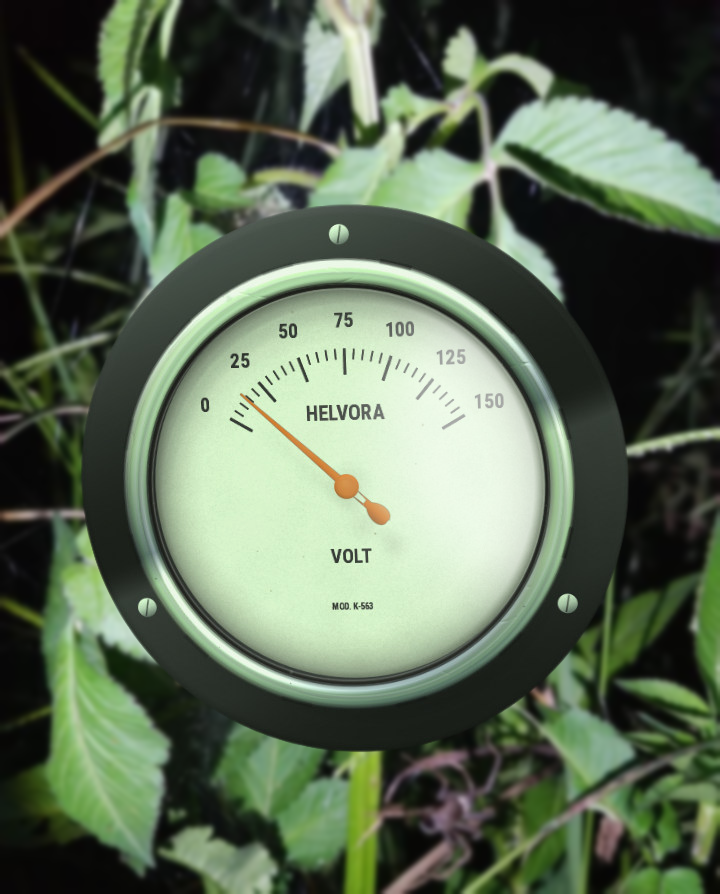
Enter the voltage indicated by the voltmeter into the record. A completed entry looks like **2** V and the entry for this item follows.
**15** V
